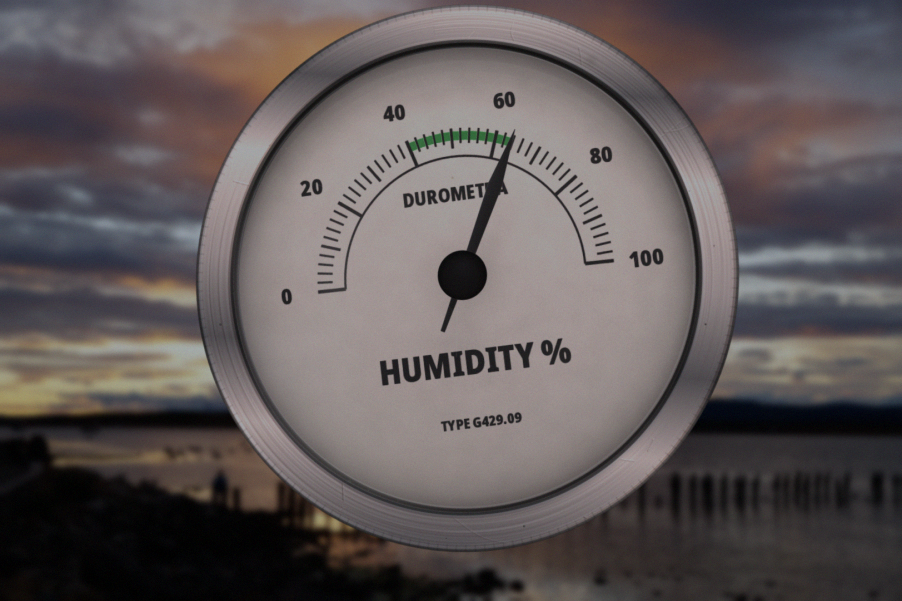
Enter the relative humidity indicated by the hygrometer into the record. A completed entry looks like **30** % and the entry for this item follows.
**64** %
